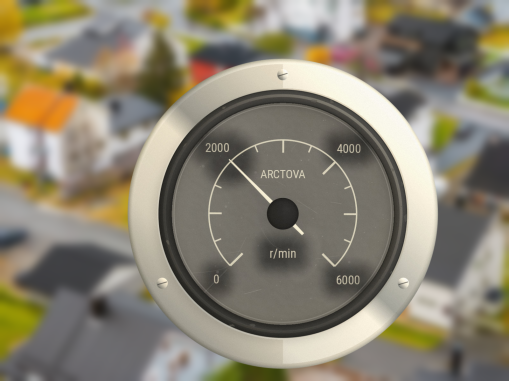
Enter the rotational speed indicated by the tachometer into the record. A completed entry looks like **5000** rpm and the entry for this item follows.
**2000** rpm
